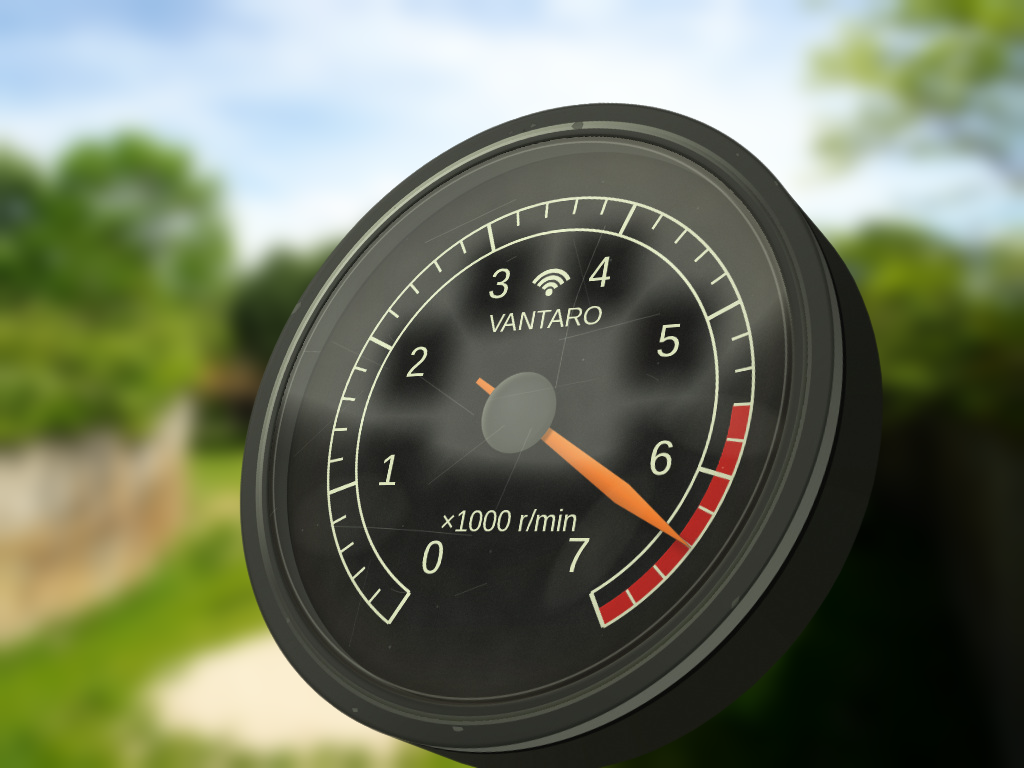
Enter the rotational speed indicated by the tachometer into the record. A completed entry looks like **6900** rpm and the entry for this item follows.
**6400** rpm
